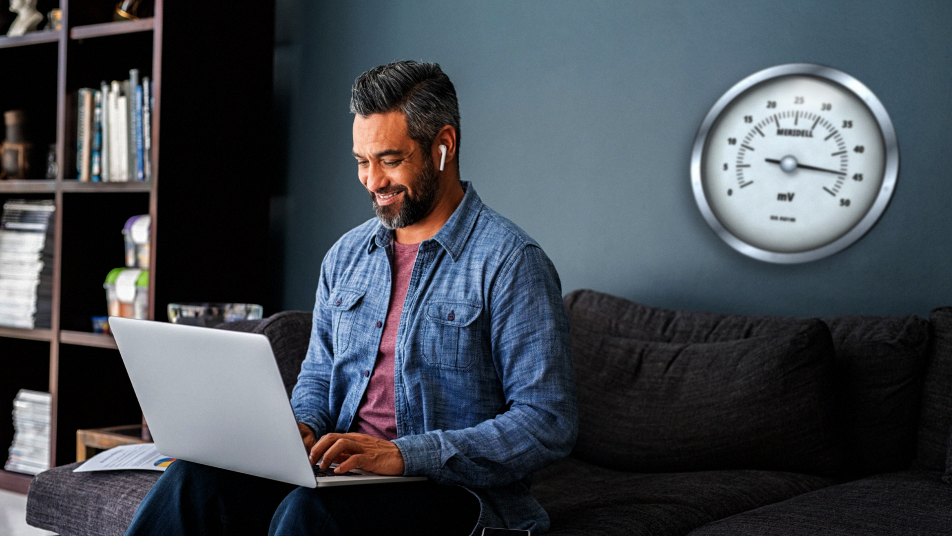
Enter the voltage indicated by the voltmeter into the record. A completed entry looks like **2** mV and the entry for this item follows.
**45** mV
